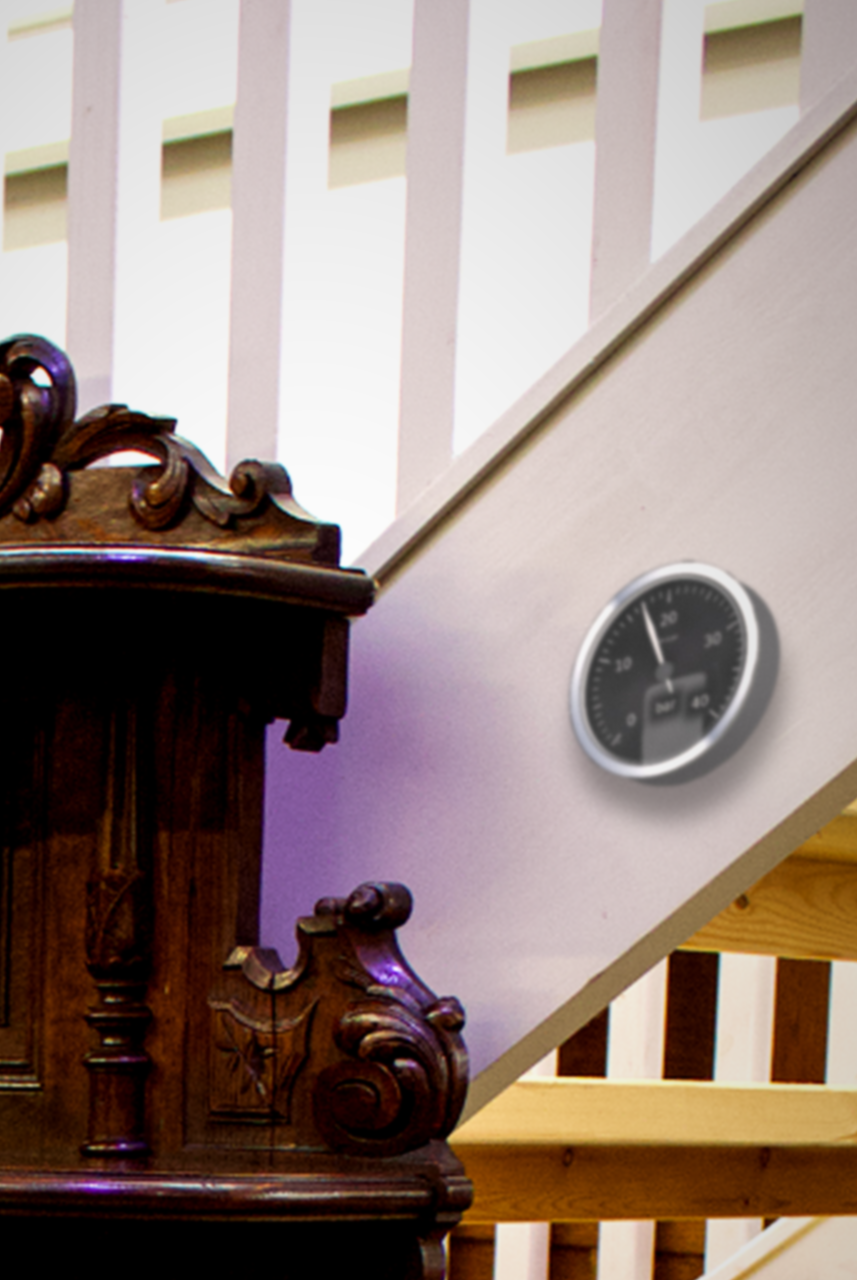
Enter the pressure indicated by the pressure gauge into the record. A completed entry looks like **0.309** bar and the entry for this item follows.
**17** bar
